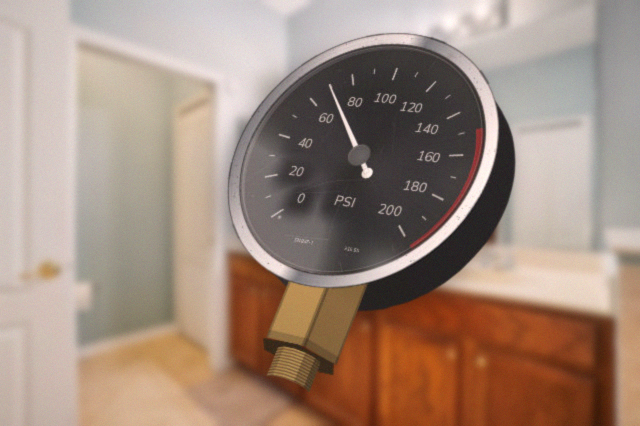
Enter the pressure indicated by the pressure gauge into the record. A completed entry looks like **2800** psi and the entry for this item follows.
**70** psi
